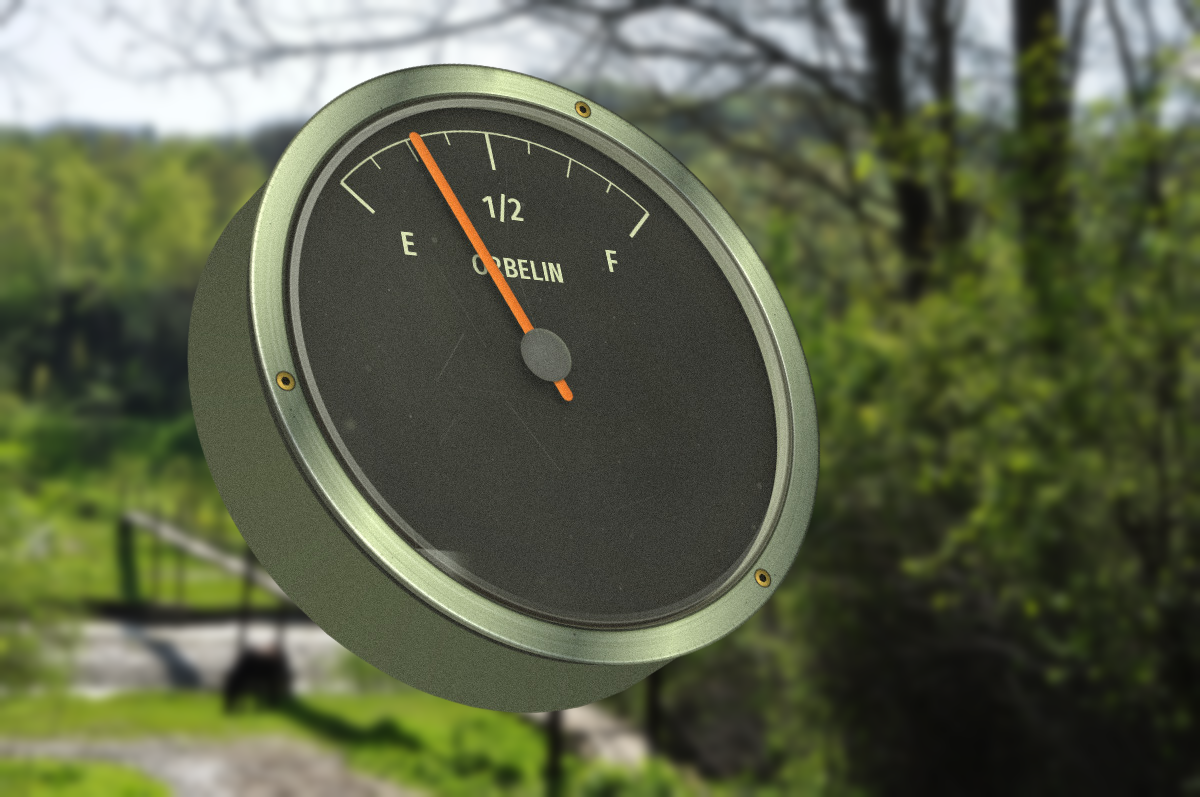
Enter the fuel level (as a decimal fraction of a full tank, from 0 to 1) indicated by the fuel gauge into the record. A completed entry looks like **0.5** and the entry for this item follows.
**0.25**
